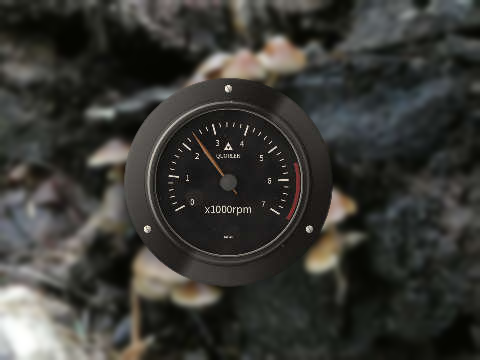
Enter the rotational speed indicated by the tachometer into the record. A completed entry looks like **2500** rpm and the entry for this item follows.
**2400** rpm
